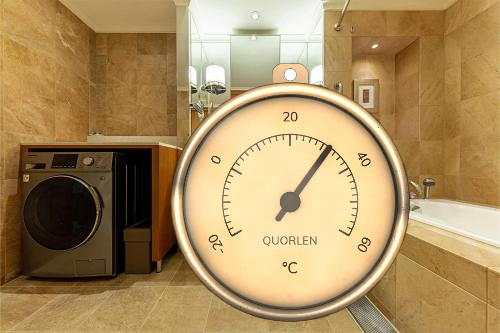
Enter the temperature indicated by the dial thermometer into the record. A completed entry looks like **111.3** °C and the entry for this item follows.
**32** °C
